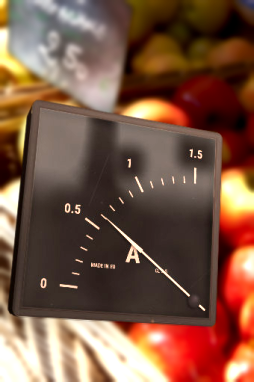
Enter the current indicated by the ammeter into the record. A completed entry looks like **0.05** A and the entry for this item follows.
**0.6** A
